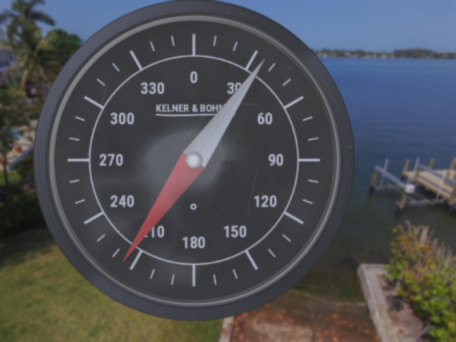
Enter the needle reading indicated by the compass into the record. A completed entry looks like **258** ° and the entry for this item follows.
**215** °
